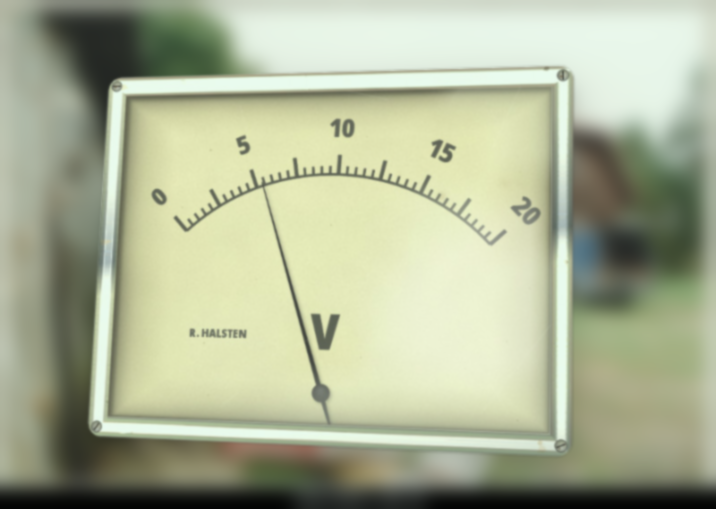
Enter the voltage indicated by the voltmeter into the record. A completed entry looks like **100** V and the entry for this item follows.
**5.5** V
